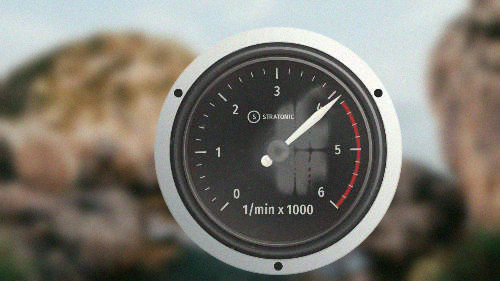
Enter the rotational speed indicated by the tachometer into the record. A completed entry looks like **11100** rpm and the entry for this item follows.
**4100** rpm
